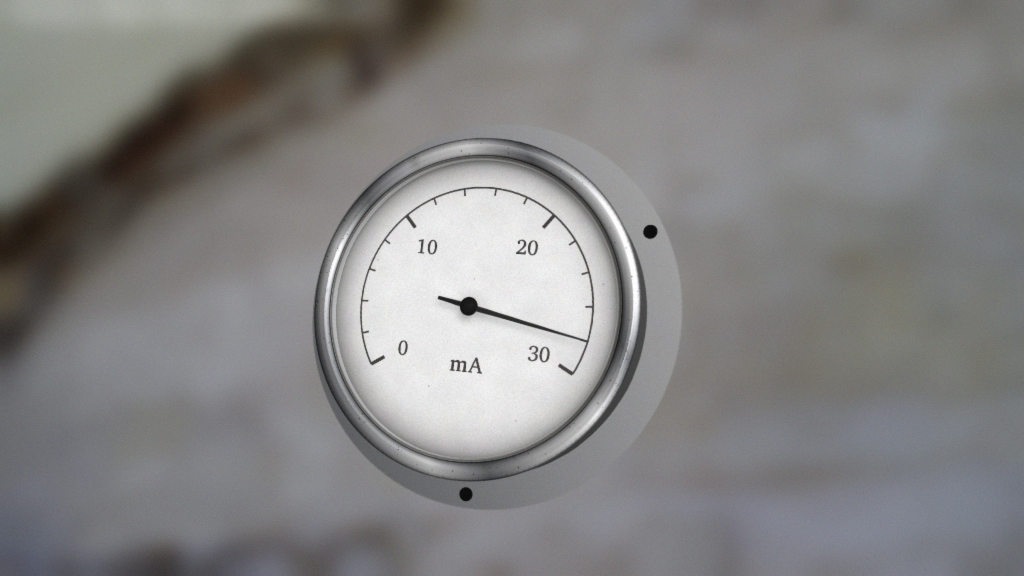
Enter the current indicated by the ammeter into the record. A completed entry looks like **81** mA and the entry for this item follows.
**28** mA
